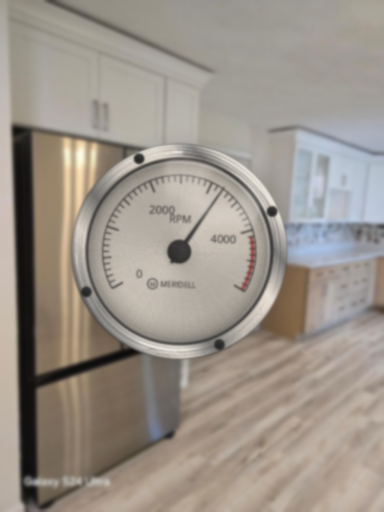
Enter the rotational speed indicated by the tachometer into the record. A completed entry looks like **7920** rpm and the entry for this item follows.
**3200** rpm
